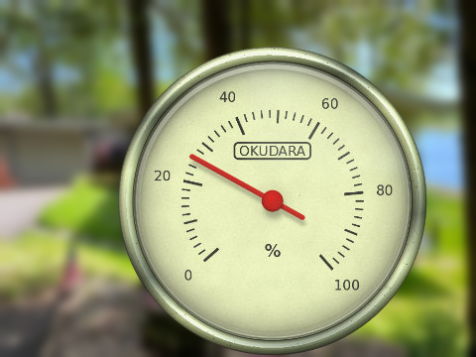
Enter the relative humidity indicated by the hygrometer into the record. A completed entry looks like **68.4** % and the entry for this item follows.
**26** %
